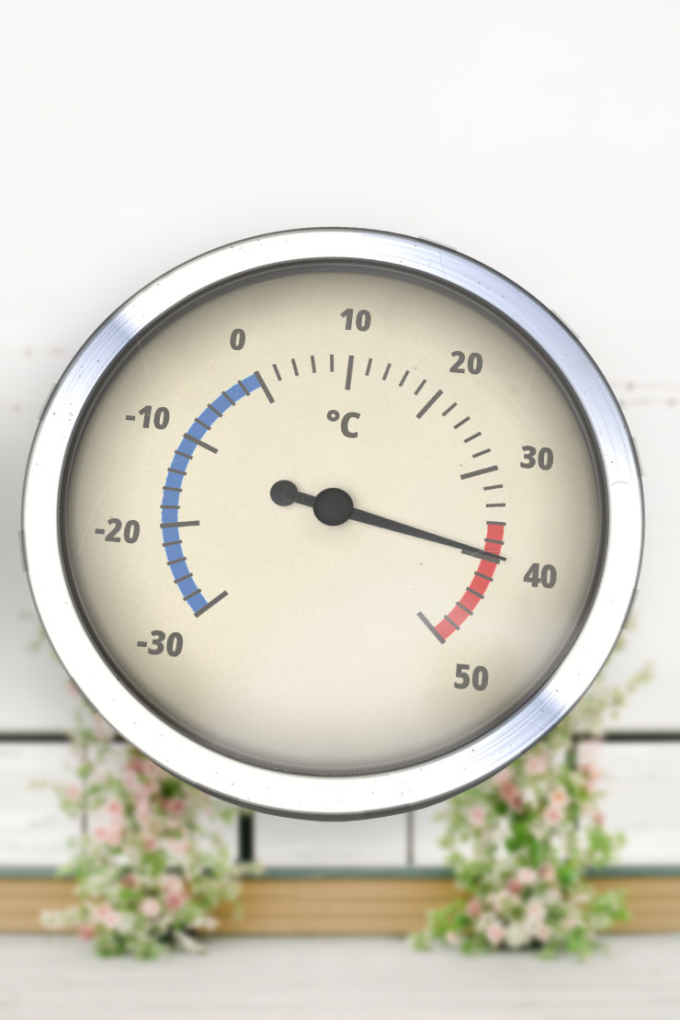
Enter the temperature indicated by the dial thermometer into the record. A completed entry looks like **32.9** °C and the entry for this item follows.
**40** °C
